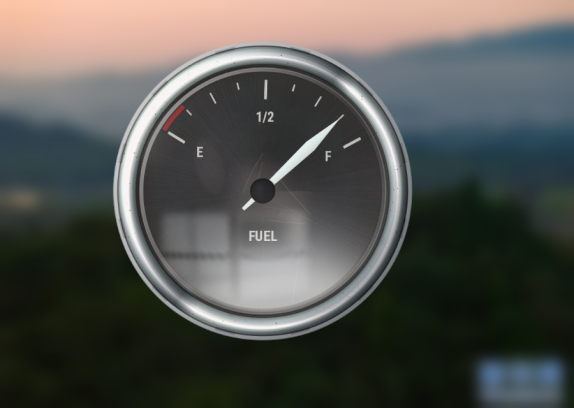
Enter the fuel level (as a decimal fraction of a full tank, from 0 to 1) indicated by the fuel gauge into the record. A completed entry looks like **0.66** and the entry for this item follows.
**0.875**
